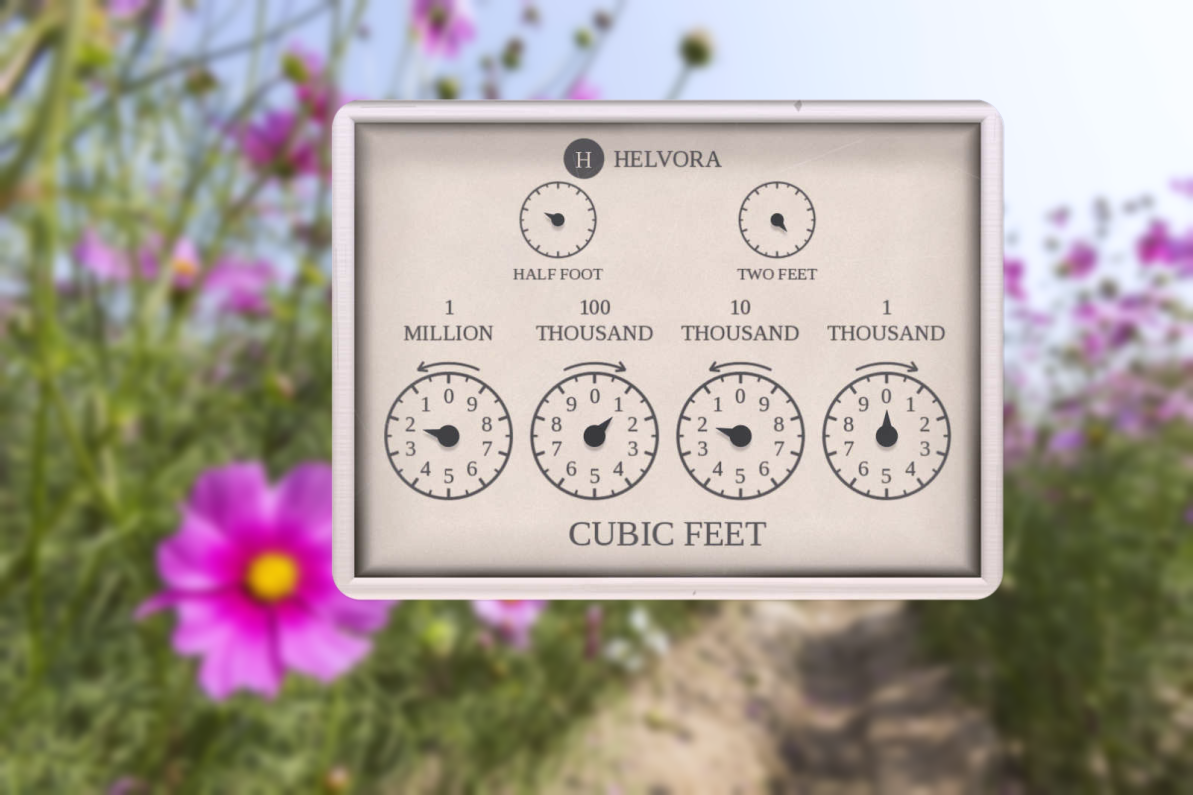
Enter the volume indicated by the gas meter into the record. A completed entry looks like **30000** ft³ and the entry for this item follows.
**212000** ft³
